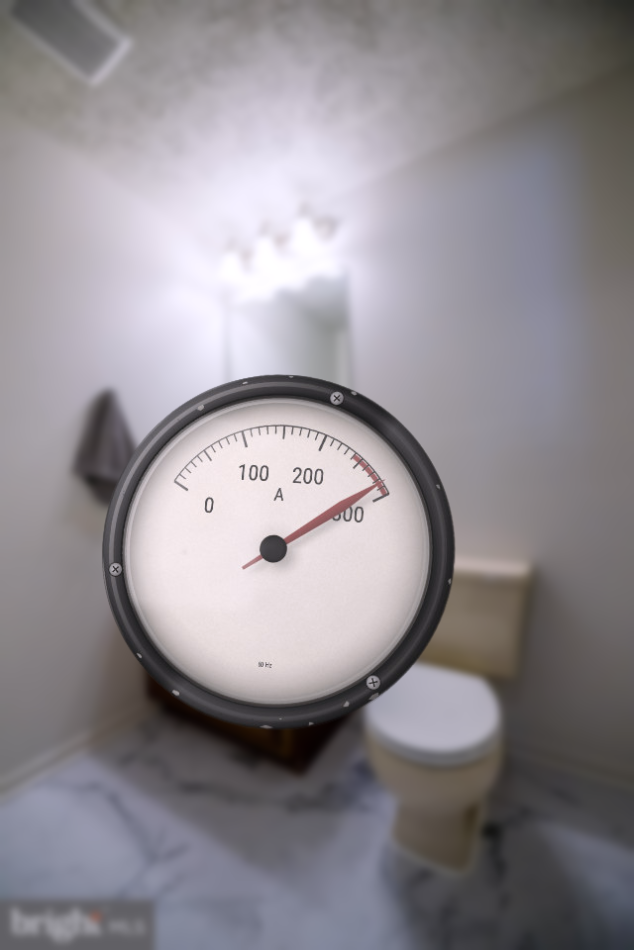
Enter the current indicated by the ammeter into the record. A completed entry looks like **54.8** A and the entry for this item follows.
**285** A
